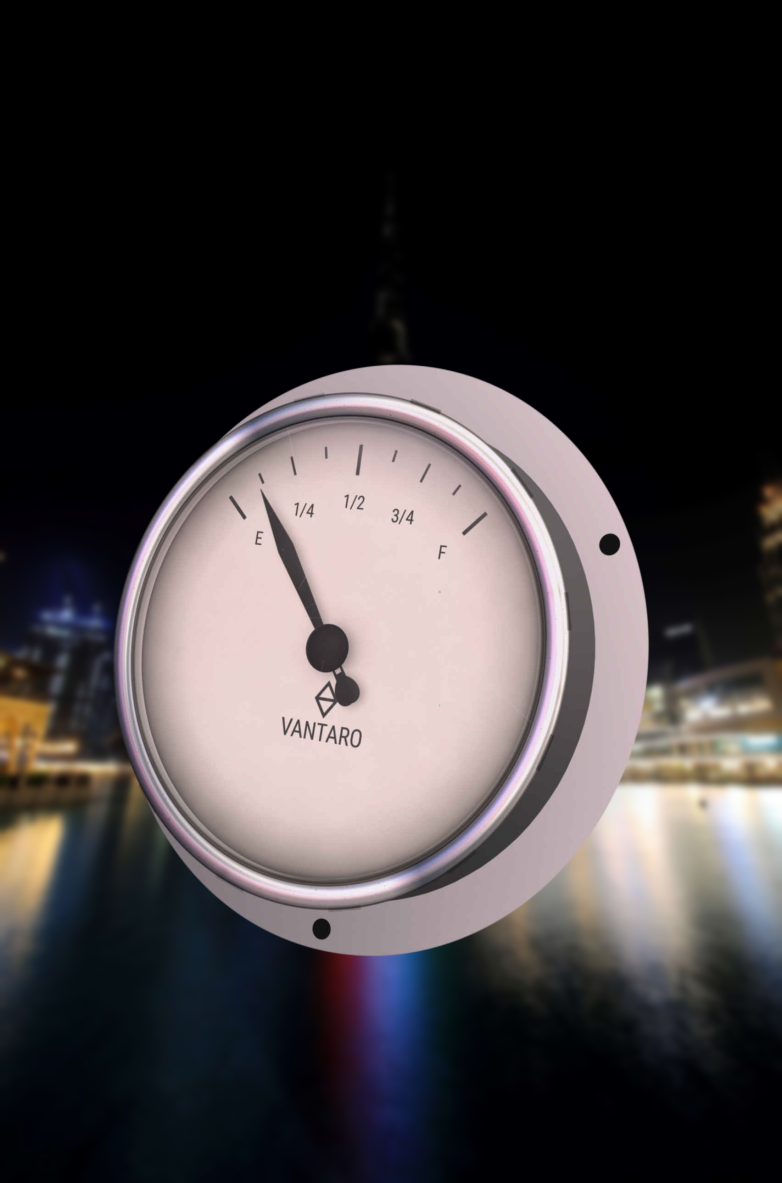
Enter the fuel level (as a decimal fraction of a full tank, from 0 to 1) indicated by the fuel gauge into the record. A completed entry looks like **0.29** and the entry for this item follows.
**0.125**
